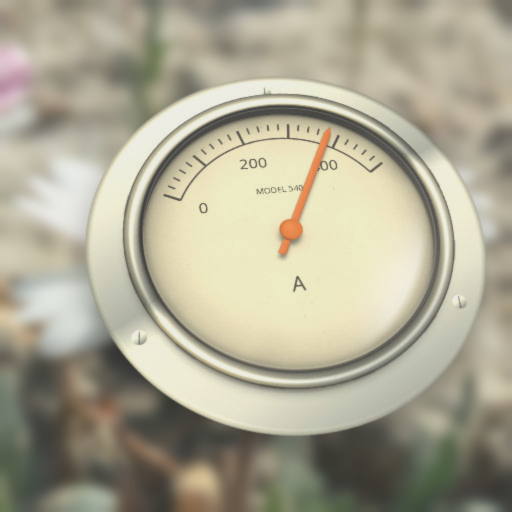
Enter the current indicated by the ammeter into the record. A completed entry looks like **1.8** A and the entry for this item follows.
**380** A
